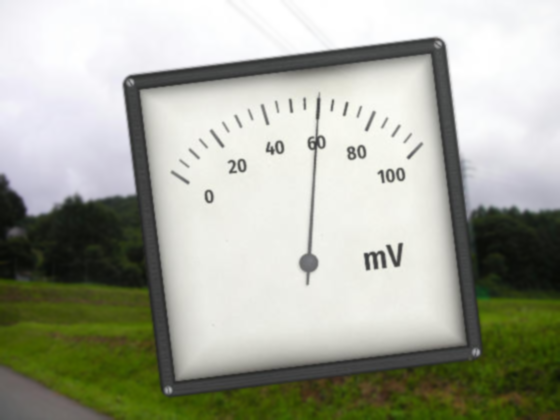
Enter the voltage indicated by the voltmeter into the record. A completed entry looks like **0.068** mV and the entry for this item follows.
**60** mV
